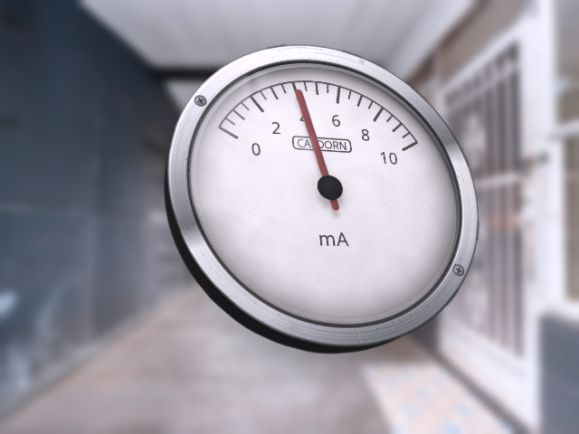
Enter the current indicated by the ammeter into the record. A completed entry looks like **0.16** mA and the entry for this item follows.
**4** mA
